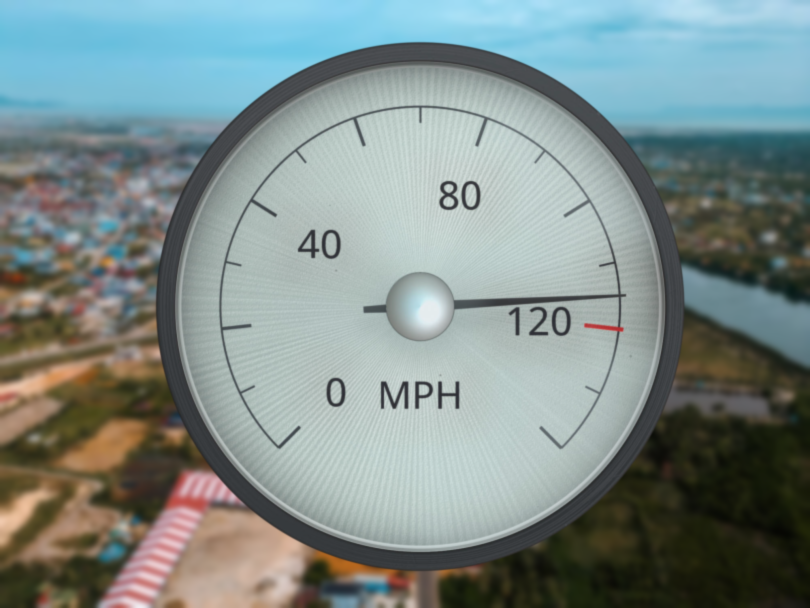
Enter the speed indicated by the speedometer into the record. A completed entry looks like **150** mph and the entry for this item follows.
**115** mph
